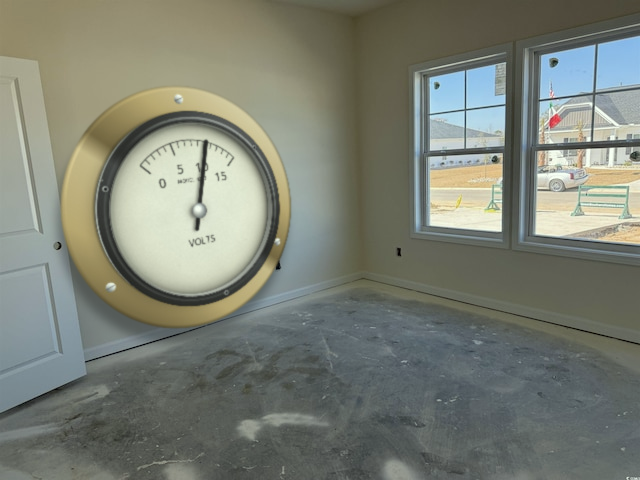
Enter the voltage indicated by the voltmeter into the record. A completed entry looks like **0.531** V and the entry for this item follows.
**10** V
